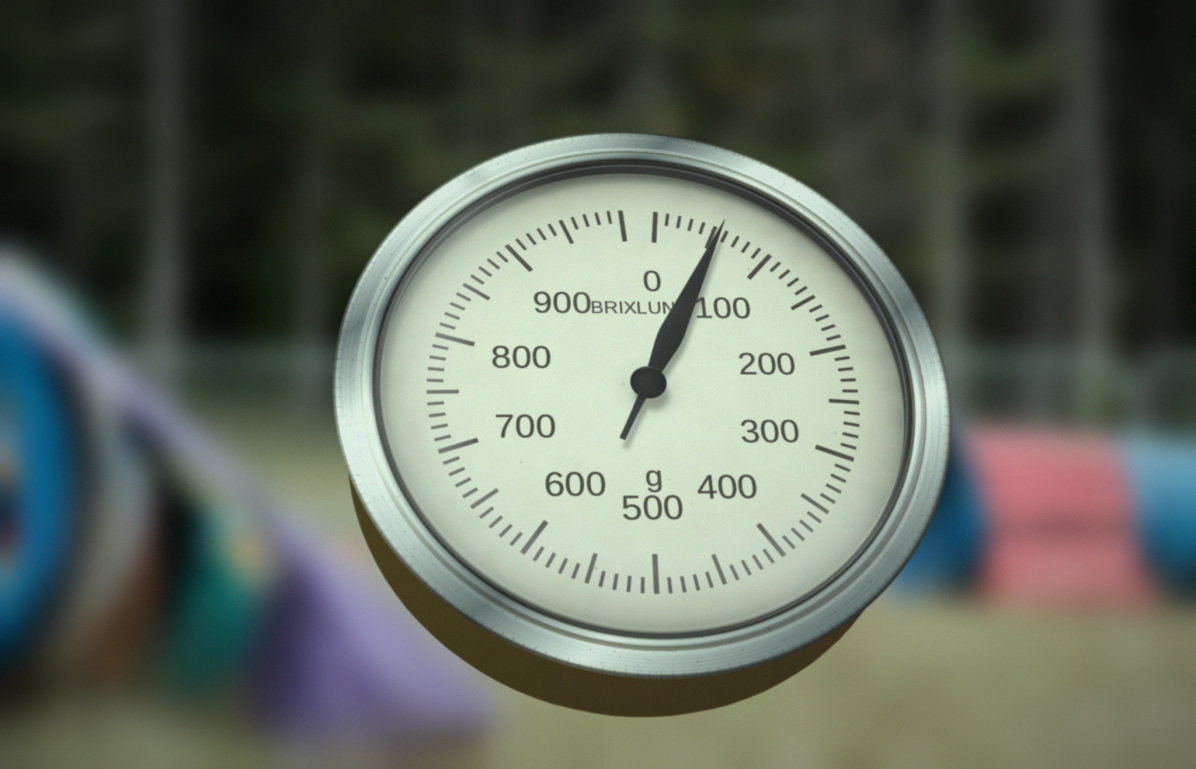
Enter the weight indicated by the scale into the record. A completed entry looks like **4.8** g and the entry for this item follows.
**55** g
